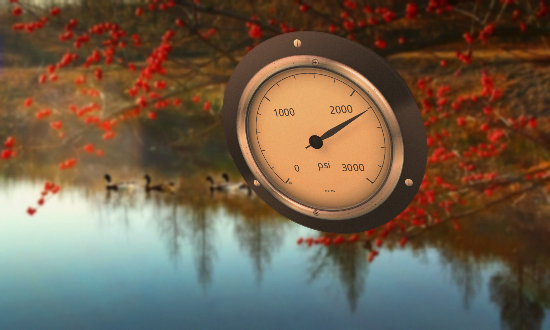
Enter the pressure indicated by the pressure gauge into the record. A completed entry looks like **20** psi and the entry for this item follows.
**2200** psi
